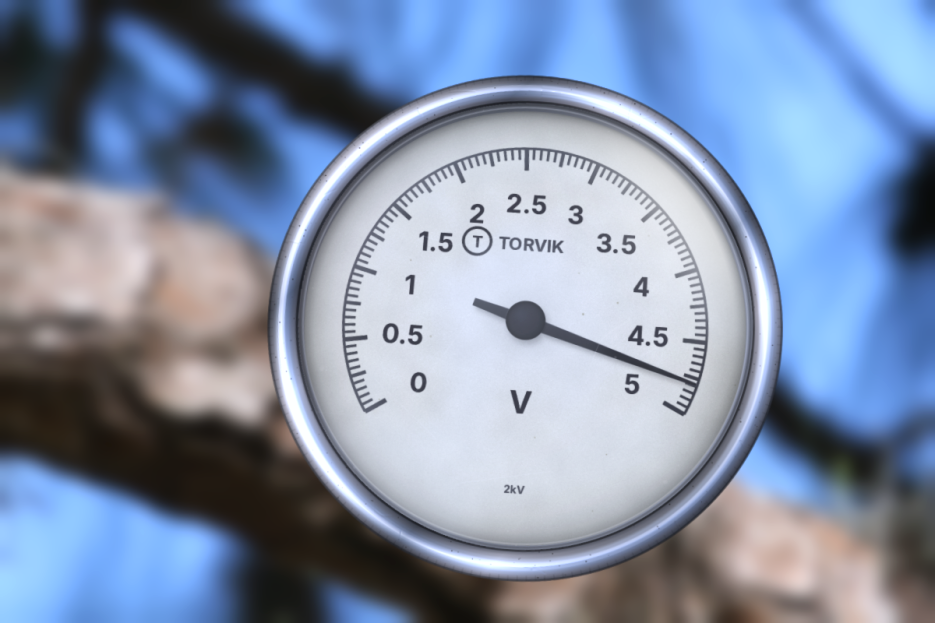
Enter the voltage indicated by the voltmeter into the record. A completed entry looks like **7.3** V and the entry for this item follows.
**4.8** V
